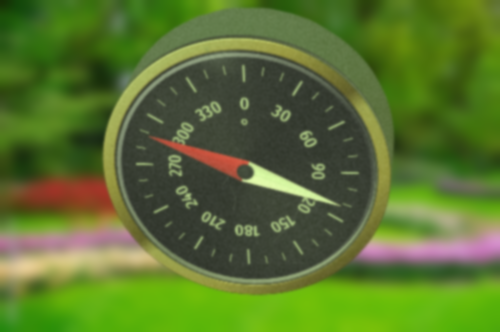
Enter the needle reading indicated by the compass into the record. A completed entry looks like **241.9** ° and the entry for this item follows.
**290** °
